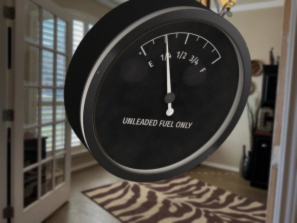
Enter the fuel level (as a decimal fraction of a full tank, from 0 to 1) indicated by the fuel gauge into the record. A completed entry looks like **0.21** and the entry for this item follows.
**0.25**
